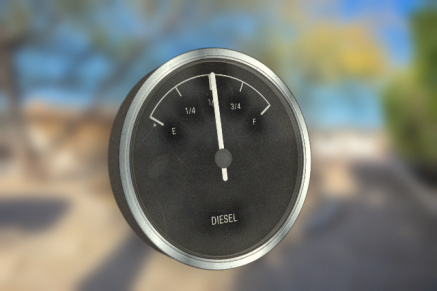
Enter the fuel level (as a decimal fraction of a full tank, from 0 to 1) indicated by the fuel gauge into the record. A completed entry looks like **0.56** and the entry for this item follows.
**0.5**
